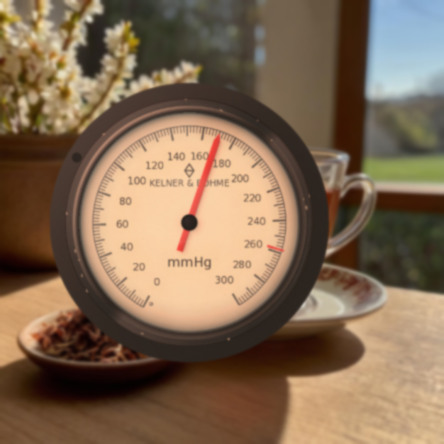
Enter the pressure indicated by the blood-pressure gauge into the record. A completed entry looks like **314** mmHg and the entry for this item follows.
**170** mmHg
